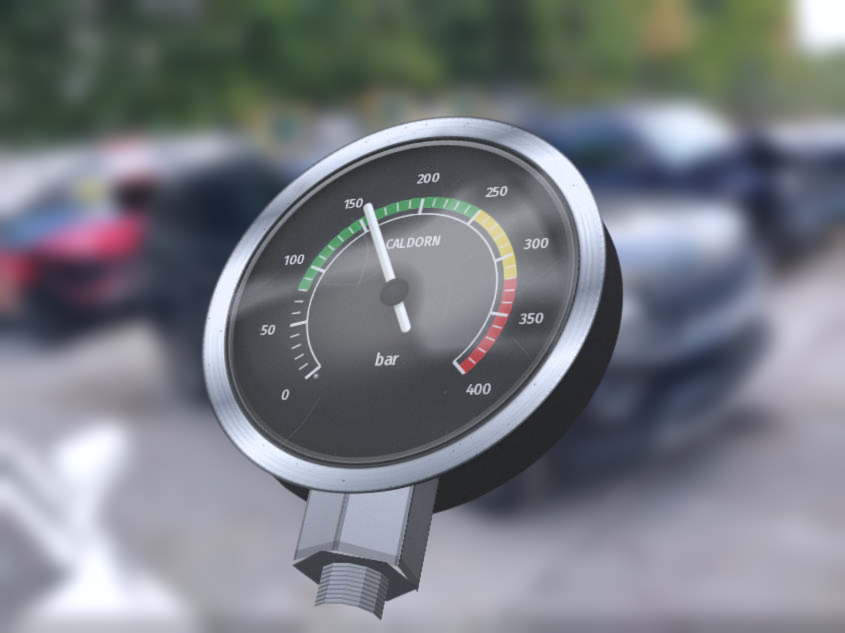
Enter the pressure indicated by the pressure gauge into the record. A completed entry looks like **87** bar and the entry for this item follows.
**160** bar
